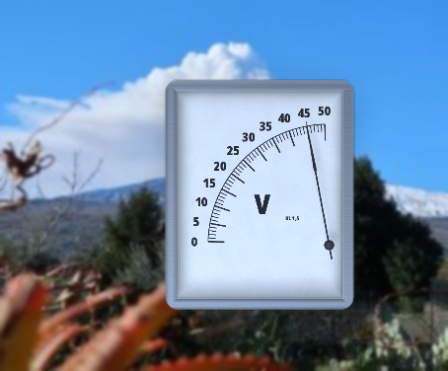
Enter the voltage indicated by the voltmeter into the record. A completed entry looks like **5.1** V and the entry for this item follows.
**45** V
